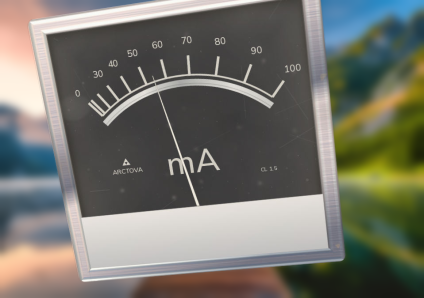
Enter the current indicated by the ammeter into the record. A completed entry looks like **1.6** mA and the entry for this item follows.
**55** mA
